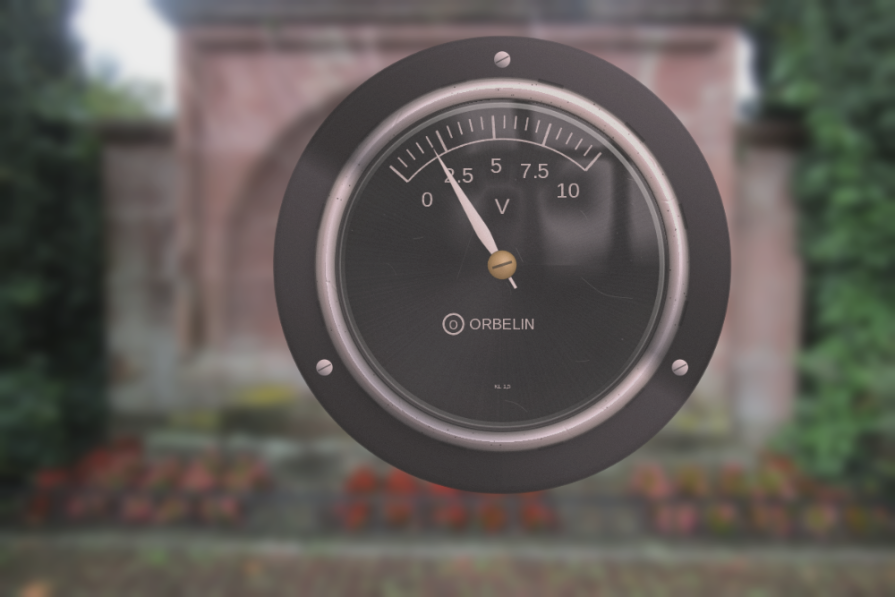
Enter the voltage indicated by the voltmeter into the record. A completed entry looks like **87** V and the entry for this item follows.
**2** V
